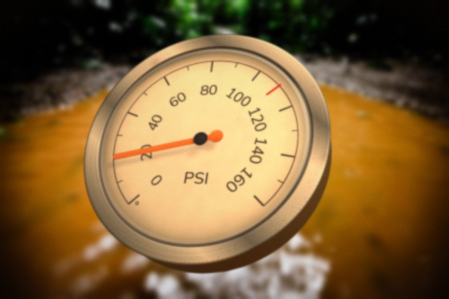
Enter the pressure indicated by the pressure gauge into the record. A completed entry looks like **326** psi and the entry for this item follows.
**20** psi
